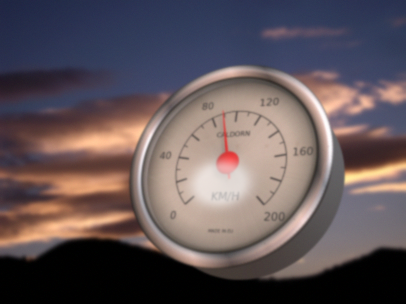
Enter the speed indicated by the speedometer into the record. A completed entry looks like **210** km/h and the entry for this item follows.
**90** km/h
